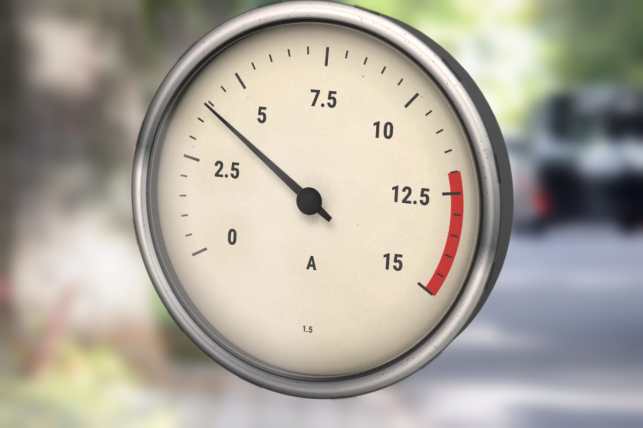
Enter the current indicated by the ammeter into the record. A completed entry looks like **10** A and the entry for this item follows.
**4** A
